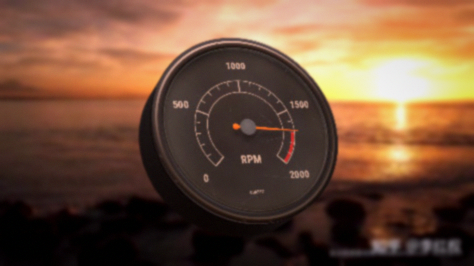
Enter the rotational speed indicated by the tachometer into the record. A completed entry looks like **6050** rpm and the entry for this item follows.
**1700** rpm
